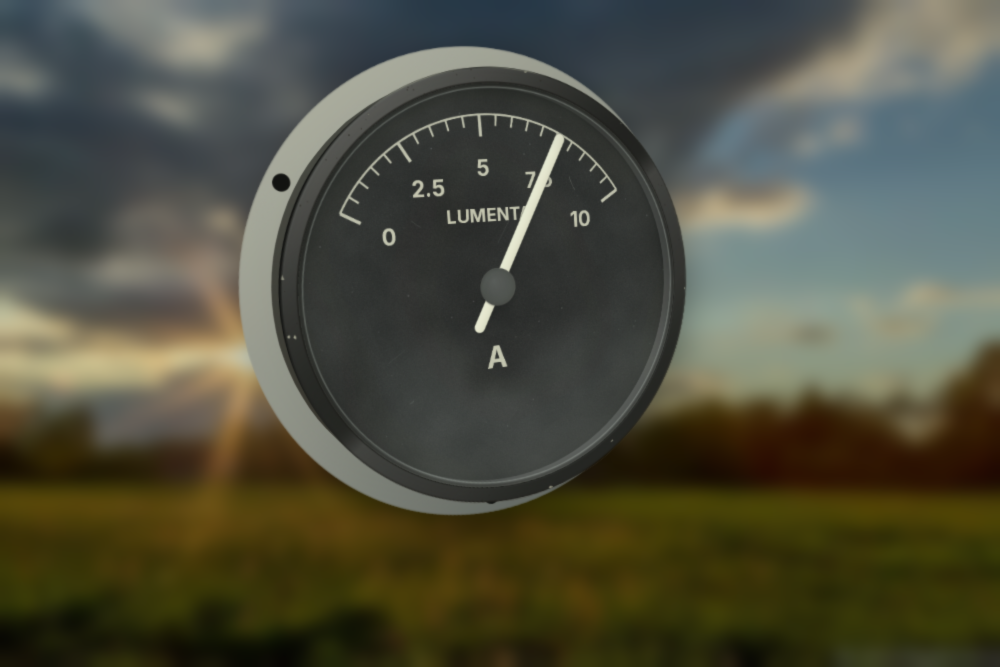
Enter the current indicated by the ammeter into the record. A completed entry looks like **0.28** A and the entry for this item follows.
**7.5** A
